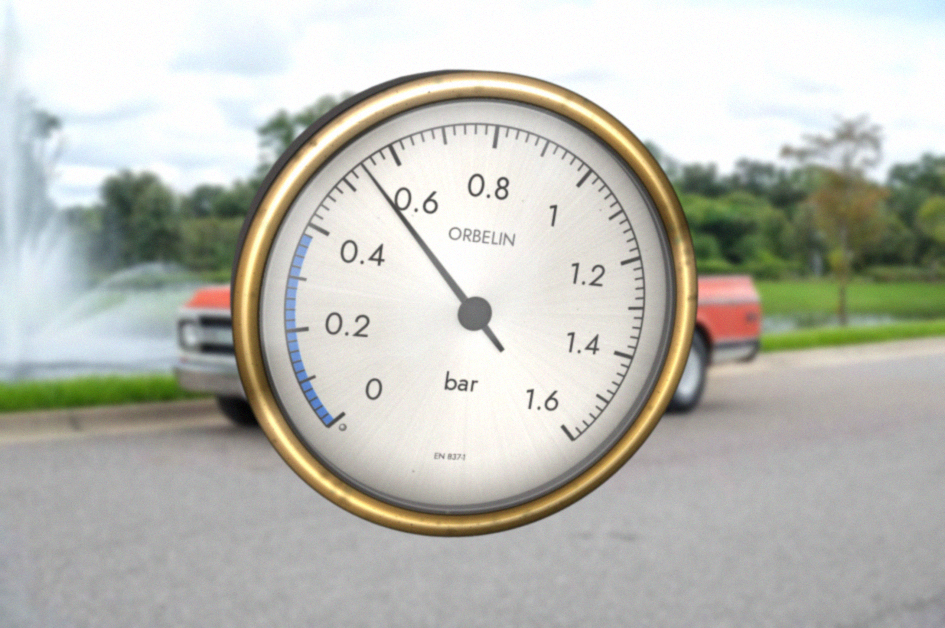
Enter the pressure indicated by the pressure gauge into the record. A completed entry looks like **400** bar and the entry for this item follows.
**0.54** bar
